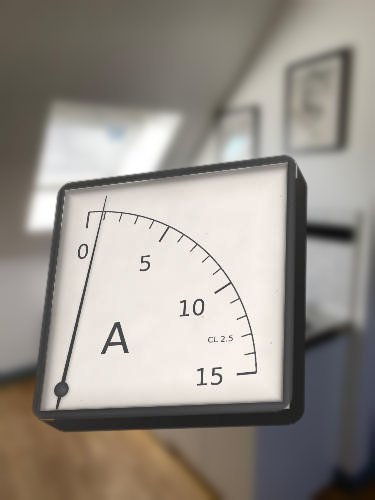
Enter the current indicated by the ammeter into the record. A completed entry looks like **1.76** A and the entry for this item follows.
**1** A
